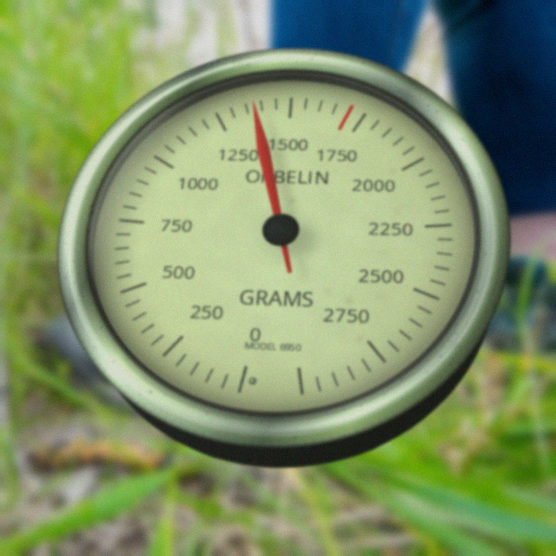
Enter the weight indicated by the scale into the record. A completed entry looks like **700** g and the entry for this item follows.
**1375** g
